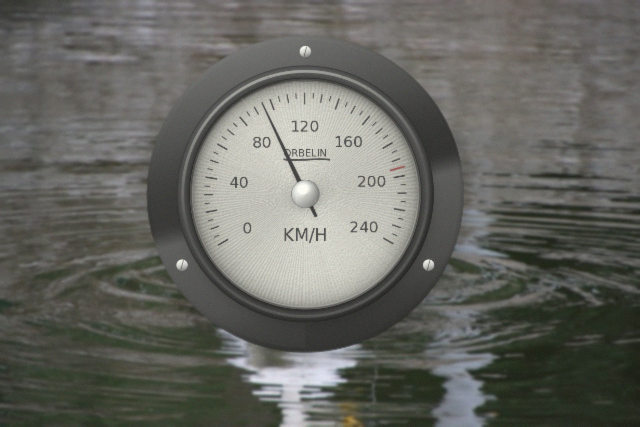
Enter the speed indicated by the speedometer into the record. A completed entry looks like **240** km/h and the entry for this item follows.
**95** km/h
